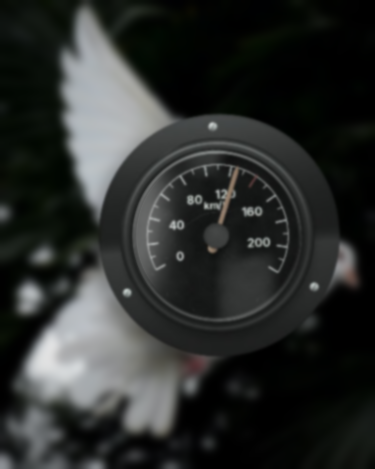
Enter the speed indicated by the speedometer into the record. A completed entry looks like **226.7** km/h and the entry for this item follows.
**125** km/h
